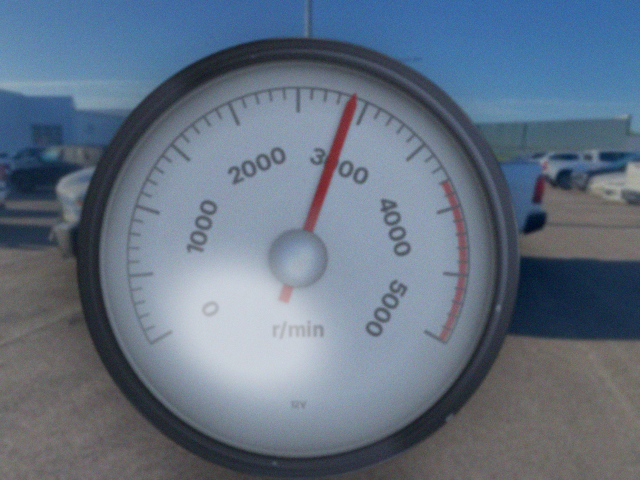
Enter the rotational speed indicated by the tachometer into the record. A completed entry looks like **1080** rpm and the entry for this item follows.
**2900** rpm
